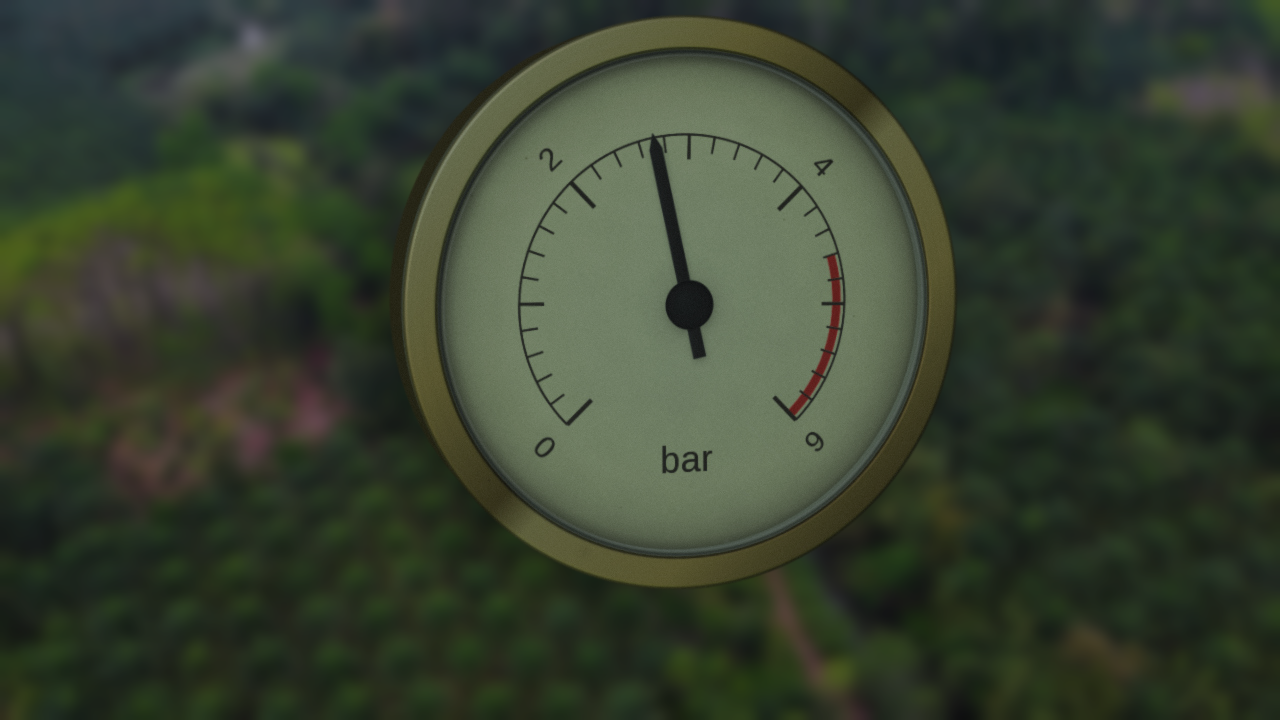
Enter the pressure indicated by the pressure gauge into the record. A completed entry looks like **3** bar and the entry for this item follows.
**2.7** bar
